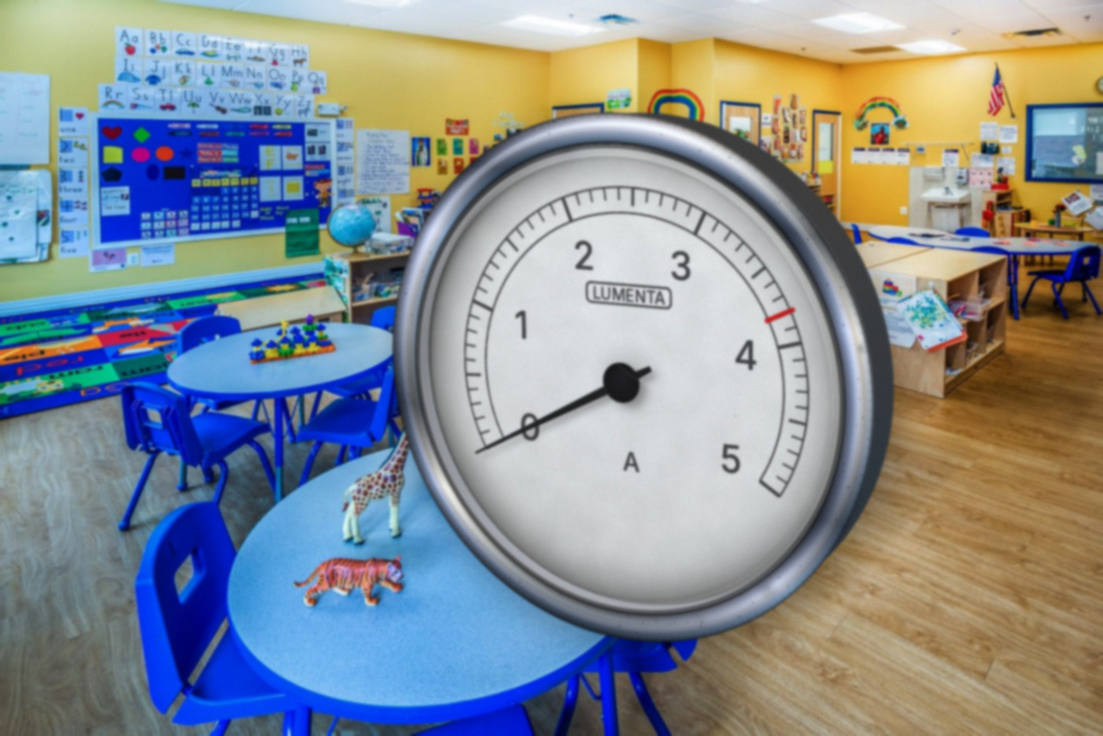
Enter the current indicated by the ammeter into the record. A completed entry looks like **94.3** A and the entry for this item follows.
**0** A
